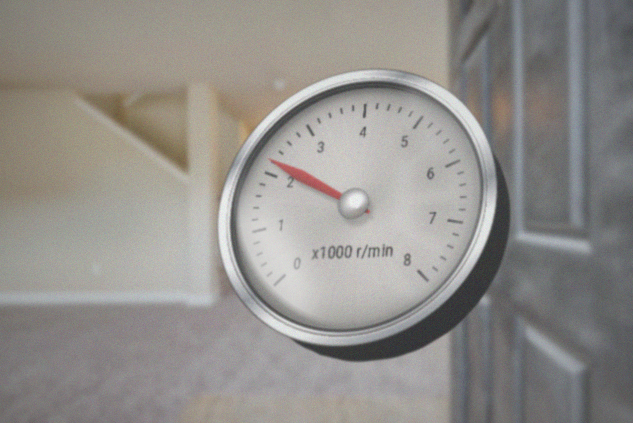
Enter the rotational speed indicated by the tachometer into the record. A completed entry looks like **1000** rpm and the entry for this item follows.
**2200** rpm
